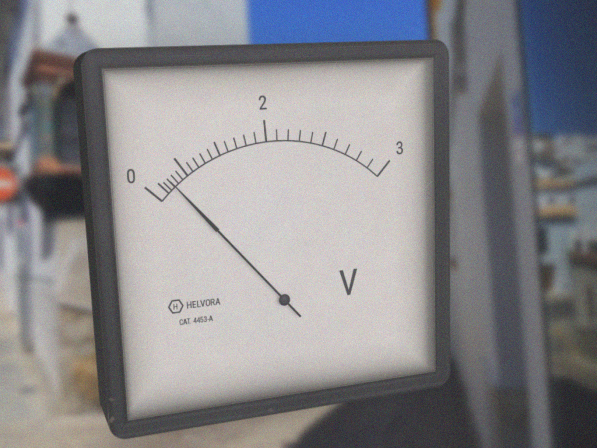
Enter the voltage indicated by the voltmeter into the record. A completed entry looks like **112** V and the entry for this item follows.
**0.7** V
